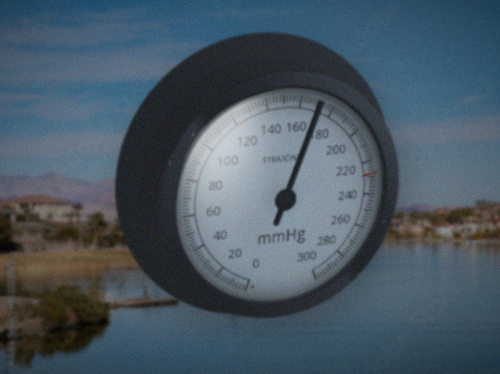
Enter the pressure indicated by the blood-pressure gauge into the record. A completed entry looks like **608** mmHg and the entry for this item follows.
**170** mmHg
